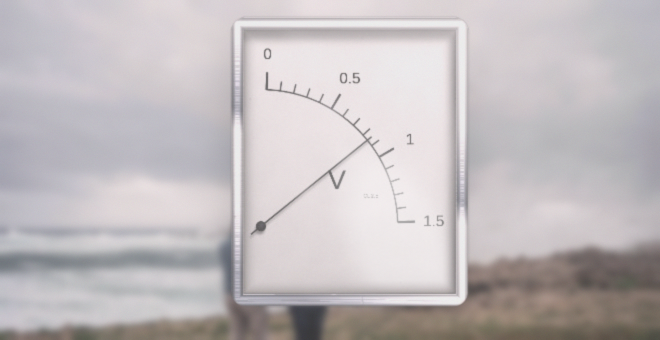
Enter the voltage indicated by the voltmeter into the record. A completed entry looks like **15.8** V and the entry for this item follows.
**0.85** V
